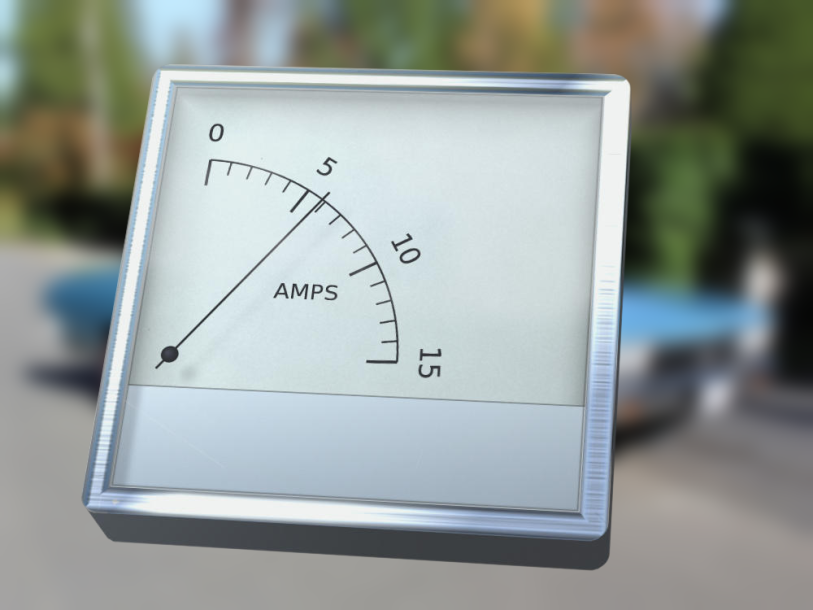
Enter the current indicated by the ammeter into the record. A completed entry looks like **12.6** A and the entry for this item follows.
**6** A
